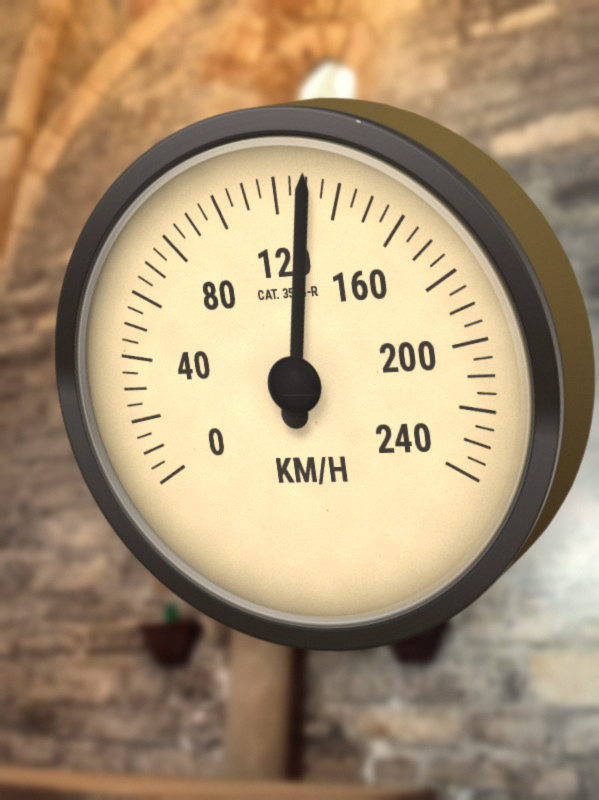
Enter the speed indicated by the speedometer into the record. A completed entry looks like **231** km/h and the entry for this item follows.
**130** km/h
